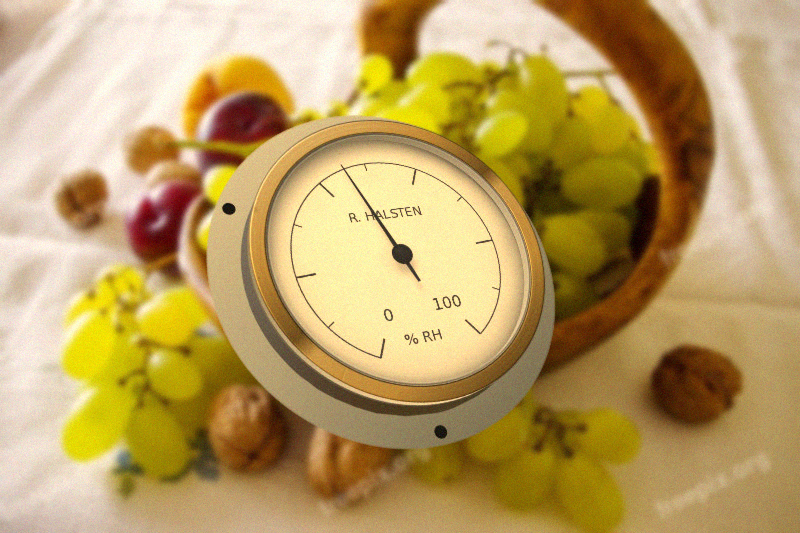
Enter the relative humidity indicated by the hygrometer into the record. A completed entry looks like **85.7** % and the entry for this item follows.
**45** %
